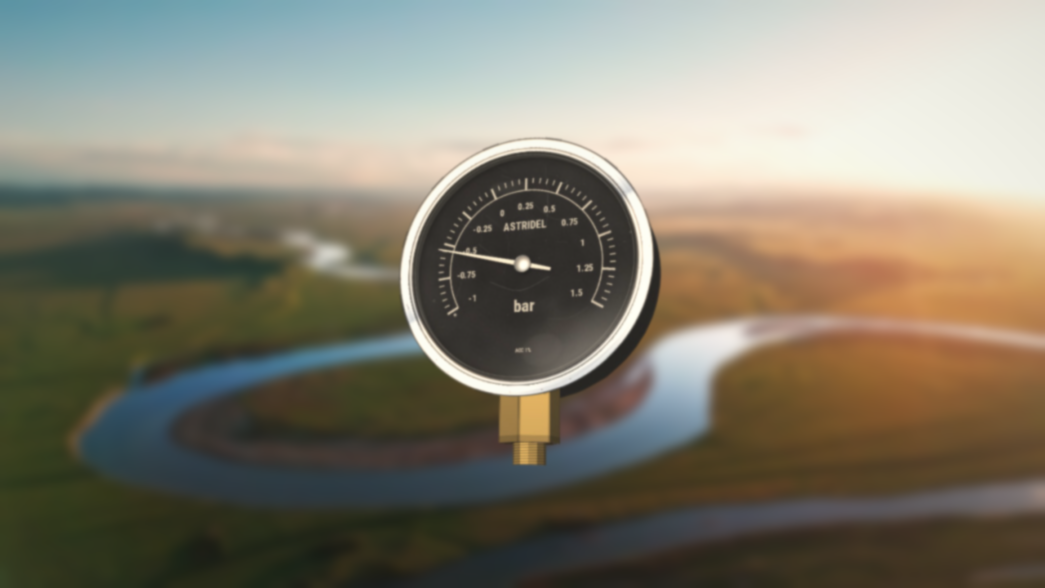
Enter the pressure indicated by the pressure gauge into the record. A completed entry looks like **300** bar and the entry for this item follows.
**-0.55** bar
